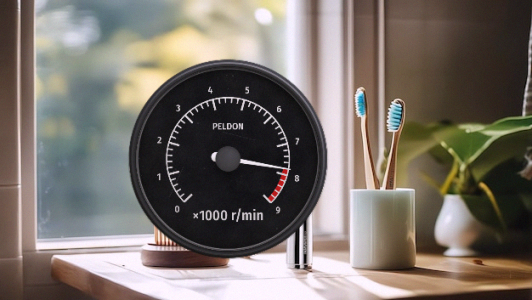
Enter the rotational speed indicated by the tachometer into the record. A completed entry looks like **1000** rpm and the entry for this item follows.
**7800** rpm
